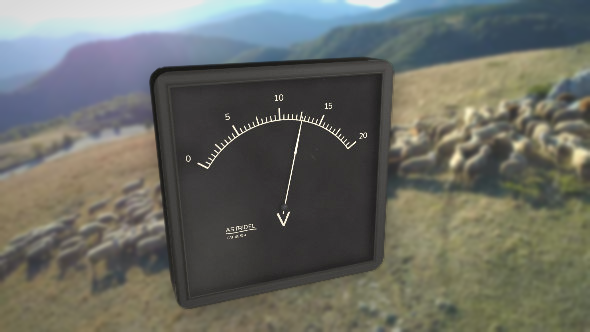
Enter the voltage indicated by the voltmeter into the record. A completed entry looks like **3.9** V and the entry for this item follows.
**12.5** V
